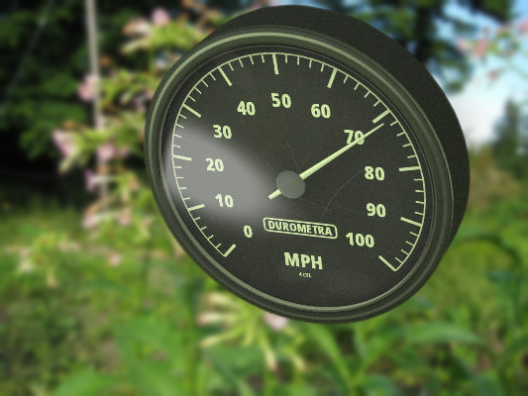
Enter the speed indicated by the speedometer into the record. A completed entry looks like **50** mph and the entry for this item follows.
**71** mph
